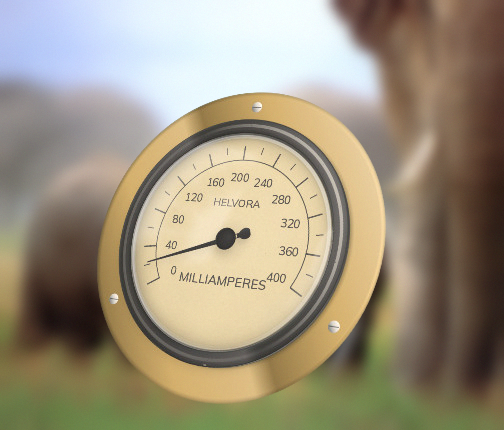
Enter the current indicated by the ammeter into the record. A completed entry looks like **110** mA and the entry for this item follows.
**20** mA
